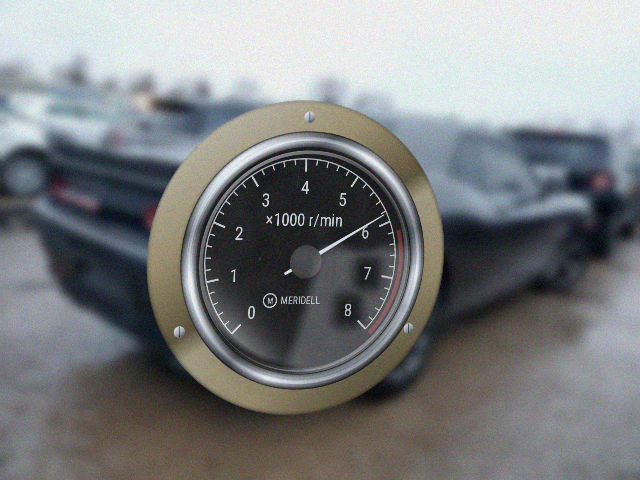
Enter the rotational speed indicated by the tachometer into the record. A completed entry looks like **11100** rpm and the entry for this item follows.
**5800** rpm
